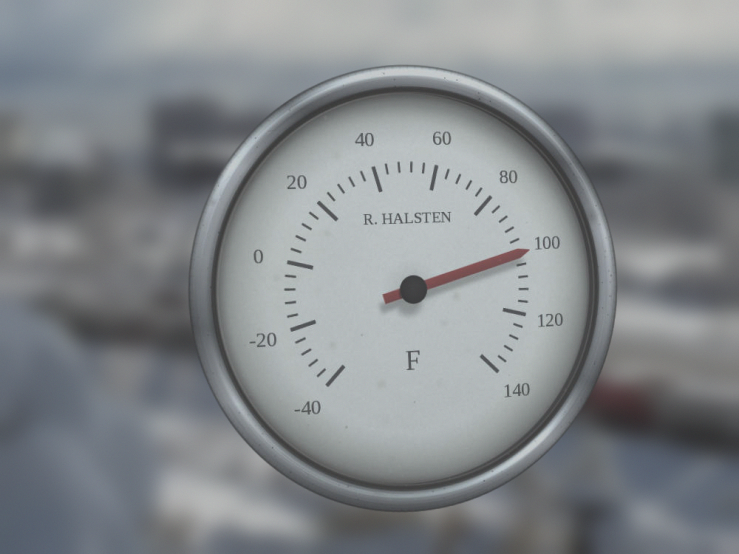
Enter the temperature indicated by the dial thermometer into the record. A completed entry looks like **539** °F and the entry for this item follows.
**100** °F
